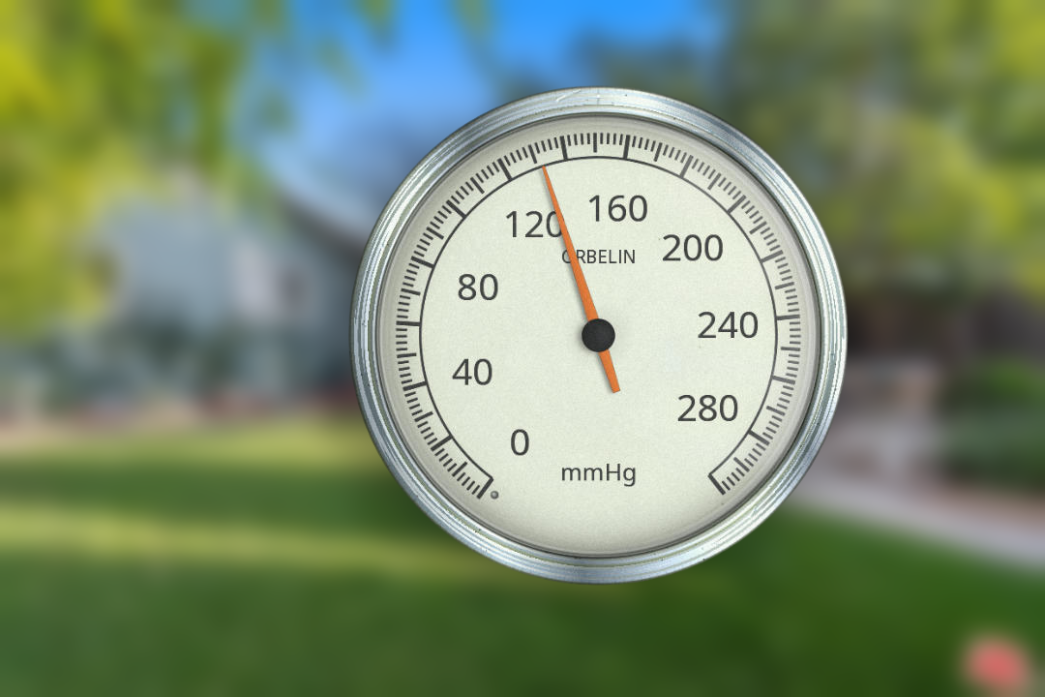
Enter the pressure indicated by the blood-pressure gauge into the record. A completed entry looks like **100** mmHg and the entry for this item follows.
**132** mmHg
